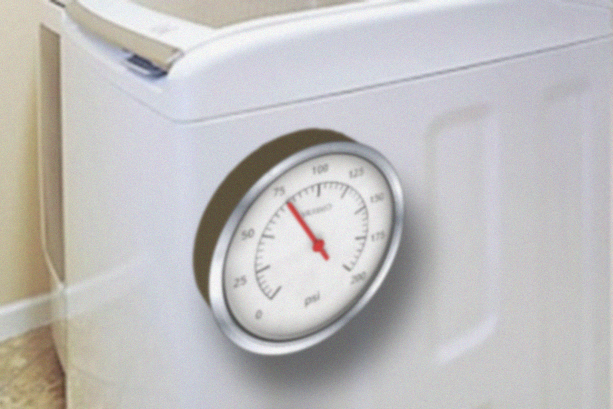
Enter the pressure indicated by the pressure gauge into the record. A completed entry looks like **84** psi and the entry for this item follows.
**75** psi
